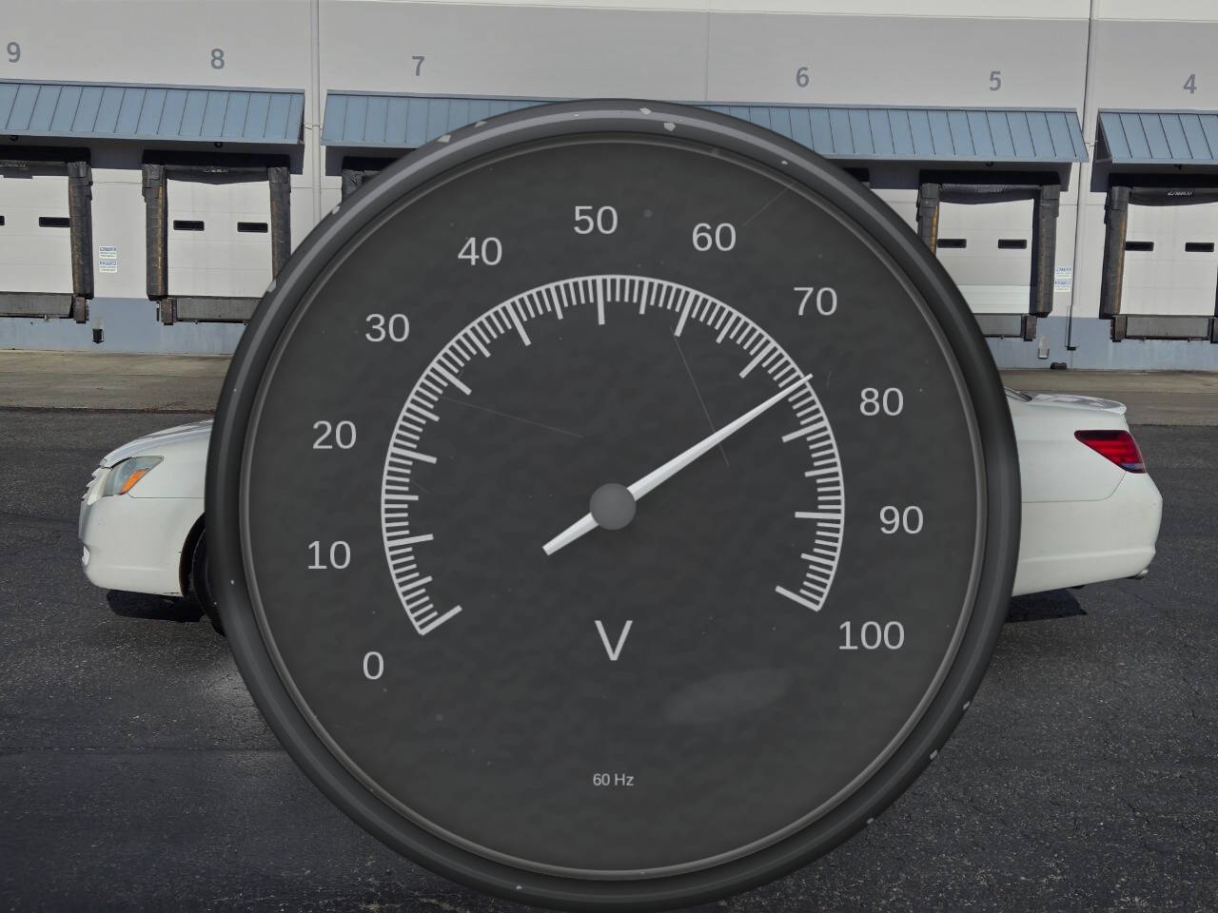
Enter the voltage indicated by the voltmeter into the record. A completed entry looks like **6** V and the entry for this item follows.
**75** V
